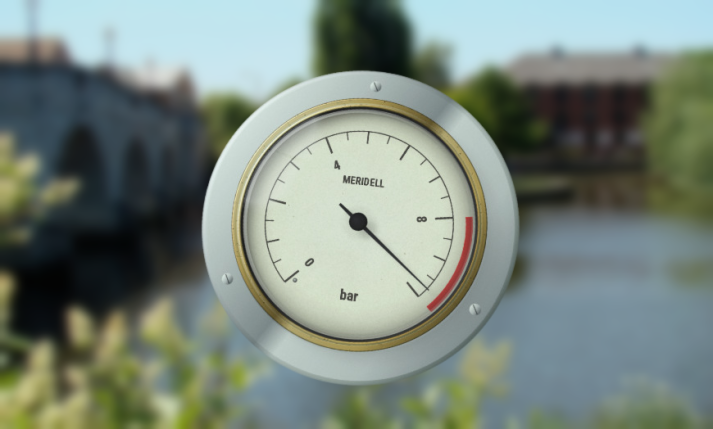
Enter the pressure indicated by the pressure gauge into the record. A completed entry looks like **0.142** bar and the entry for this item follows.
**9.75** bar
